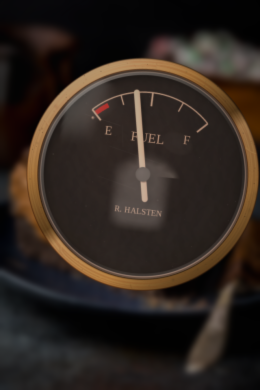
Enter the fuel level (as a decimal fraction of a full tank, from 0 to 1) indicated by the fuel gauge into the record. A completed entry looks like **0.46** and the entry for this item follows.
**0.375**
